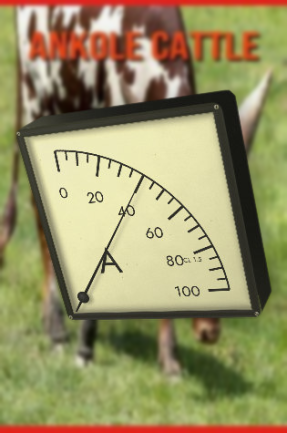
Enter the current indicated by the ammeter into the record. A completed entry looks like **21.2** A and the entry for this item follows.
**40** A
